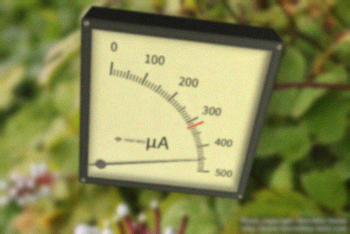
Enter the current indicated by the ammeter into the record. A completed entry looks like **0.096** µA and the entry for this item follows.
**450** µA
